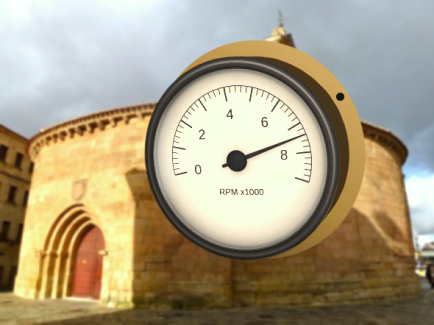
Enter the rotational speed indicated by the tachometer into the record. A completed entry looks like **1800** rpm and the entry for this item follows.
**7400** rpm
